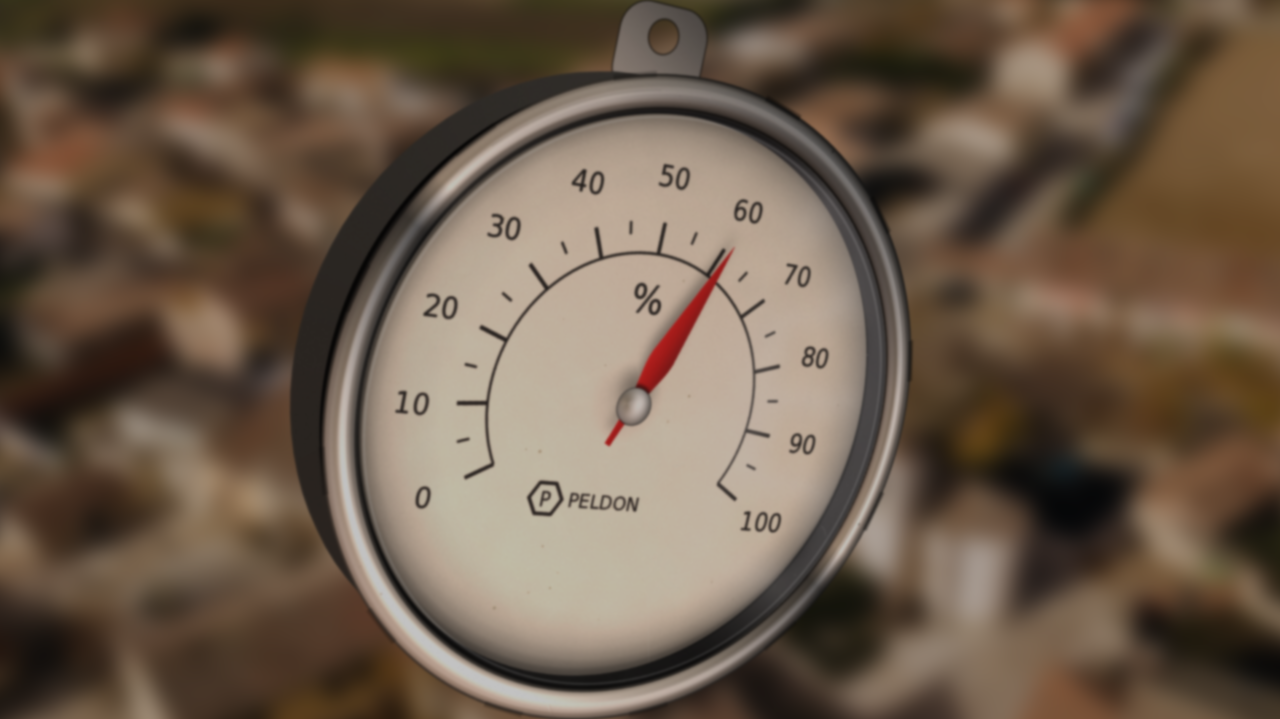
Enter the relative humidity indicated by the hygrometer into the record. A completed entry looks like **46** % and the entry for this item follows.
**60** %
